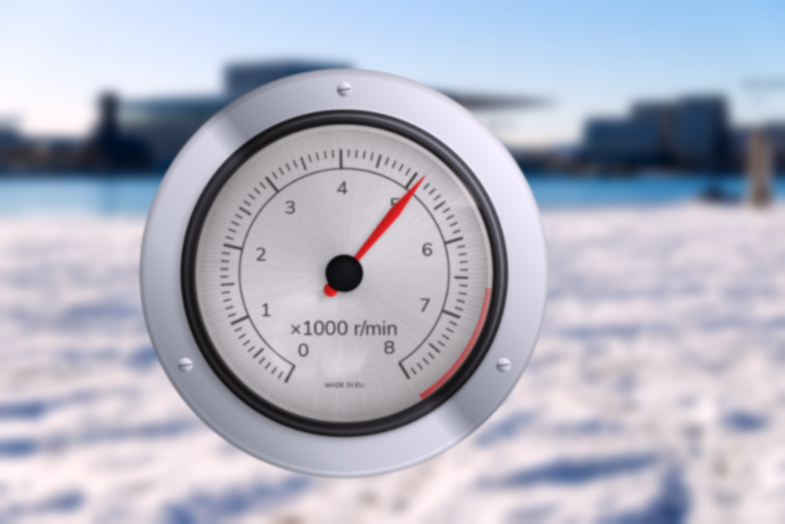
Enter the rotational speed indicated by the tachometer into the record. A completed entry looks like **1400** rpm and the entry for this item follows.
**5100** rpm
